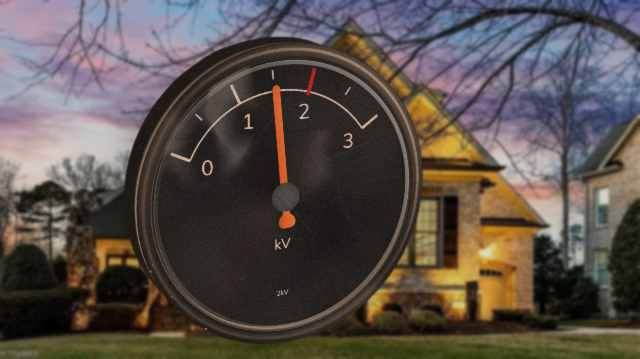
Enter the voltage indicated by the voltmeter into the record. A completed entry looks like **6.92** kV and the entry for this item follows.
**1.5** kV
